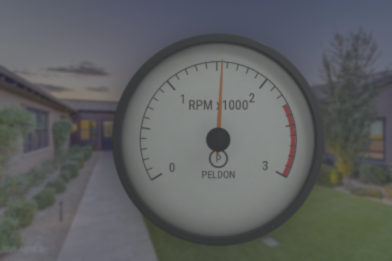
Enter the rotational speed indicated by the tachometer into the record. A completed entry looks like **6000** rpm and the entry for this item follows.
**1550** rpm
